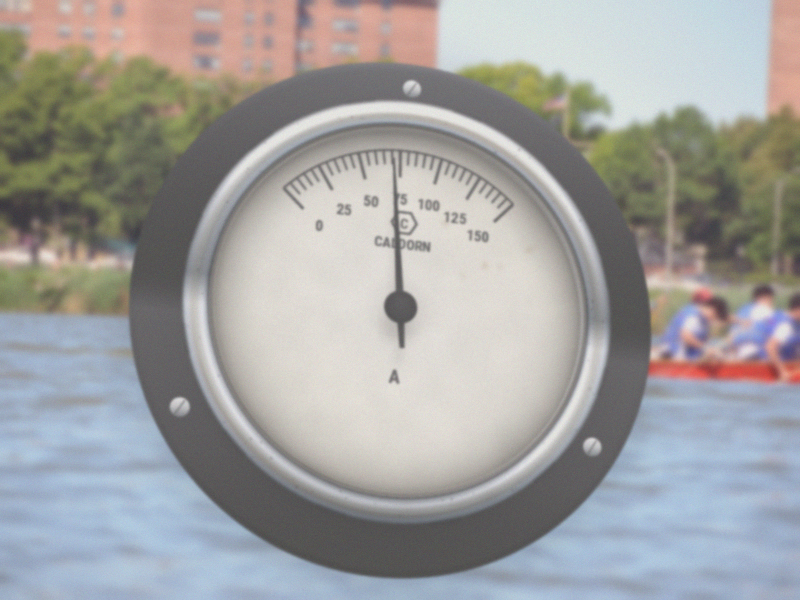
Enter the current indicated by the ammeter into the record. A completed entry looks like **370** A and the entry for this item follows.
**70** A
